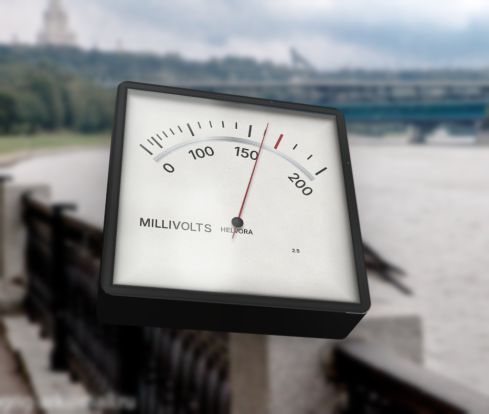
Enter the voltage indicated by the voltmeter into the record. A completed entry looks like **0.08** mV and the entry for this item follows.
**160** mV
